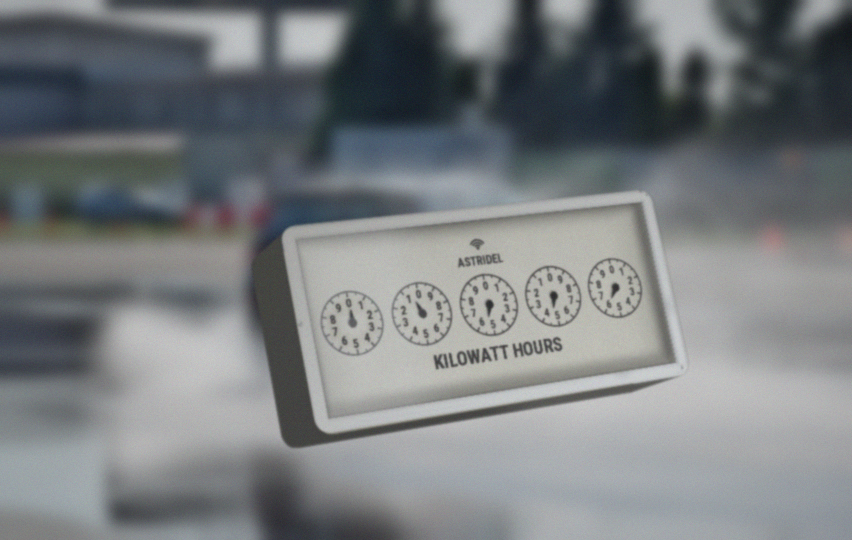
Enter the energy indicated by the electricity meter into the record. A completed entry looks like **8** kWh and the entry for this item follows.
**546** kWh
